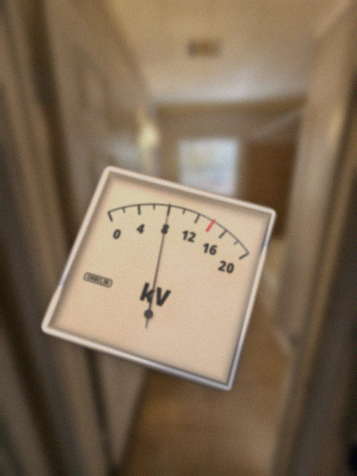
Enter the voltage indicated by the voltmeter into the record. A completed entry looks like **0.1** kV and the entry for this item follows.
**8** kV
